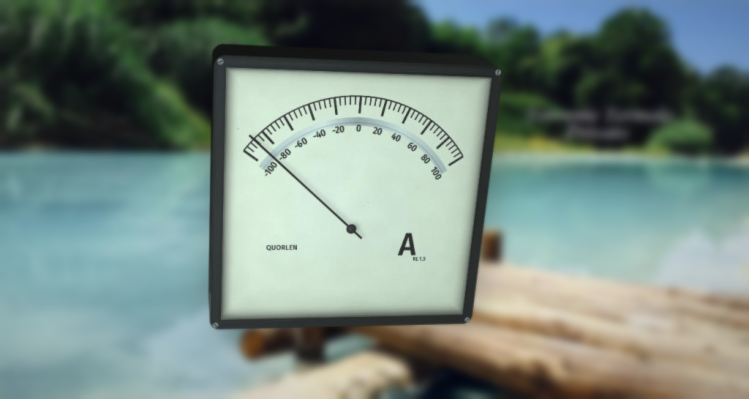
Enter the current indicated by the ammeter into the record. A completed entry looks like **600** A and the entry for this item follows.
**-88** A
